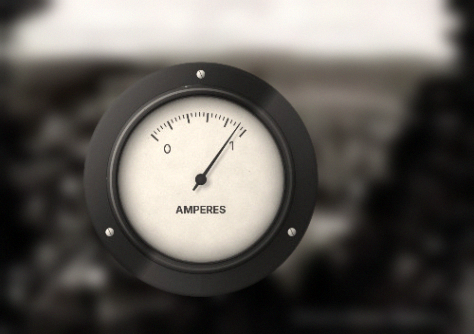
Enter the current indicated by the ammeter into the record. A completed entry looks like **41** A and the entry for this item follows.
**0.92** A
